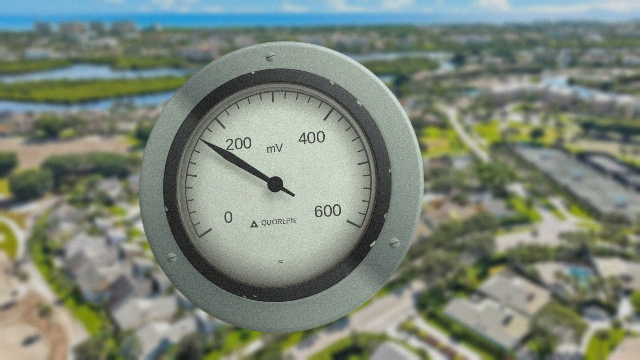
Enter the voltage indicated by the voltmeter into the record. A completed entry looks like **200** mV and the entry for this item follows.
**160** mV
